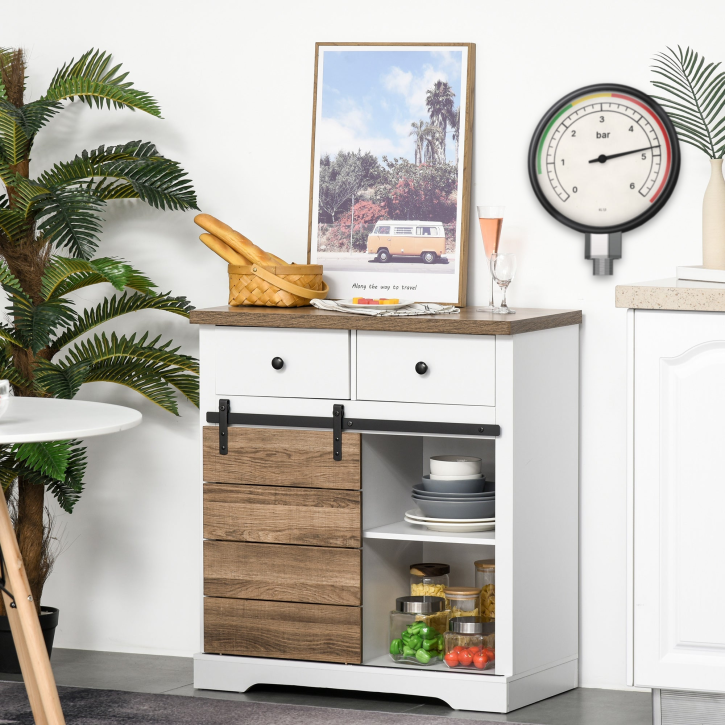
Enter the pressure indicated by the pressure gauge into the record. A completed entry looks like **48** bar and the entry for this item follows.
**4.8** bar
